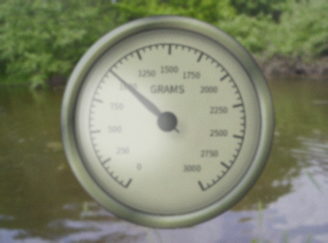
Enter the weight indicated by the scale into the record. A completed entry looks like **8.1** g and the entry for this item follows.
**1000** g
